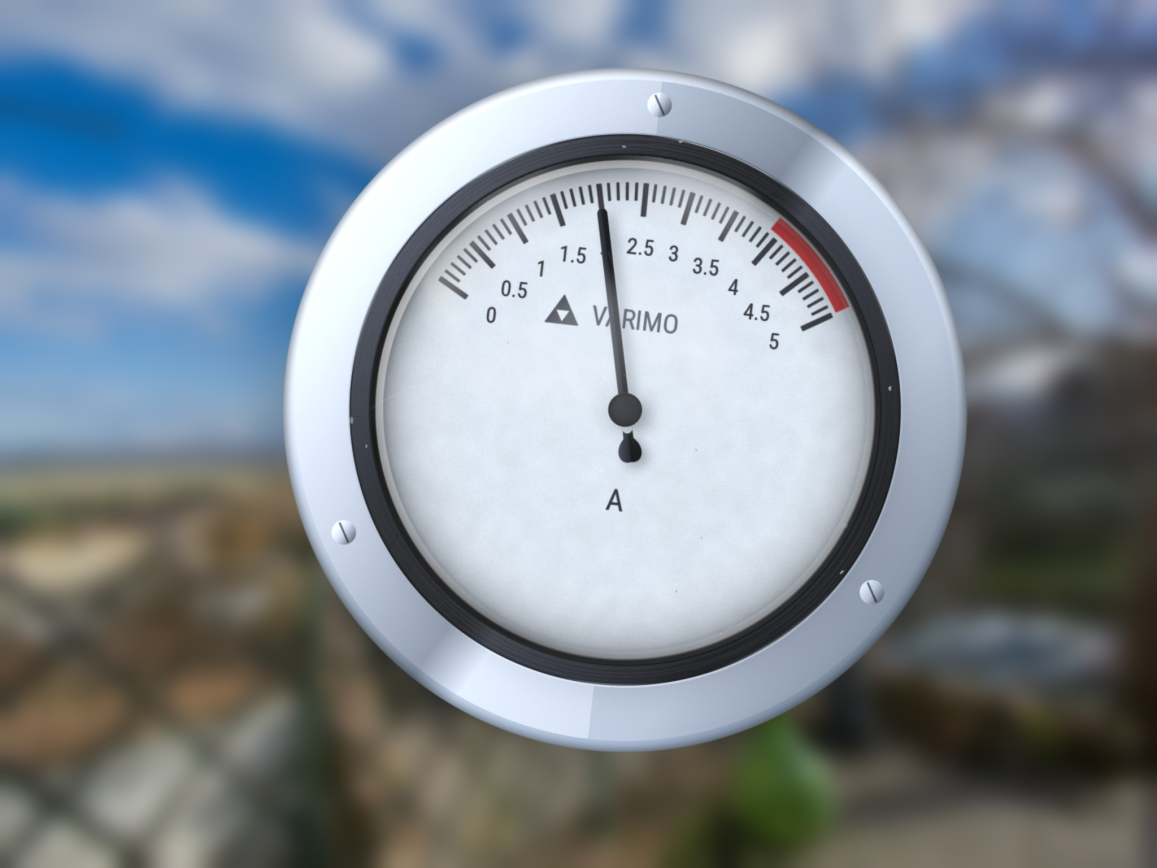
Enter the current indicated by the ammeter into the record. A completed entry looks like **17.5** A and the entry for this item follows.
**2** A
